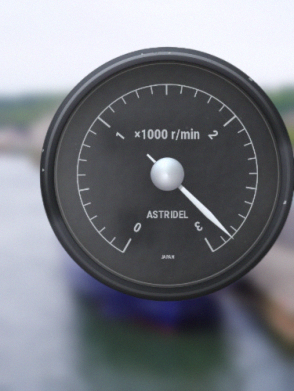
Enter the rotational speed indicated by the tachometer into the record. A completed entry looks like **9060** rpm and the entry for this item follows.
**2850** rpm
